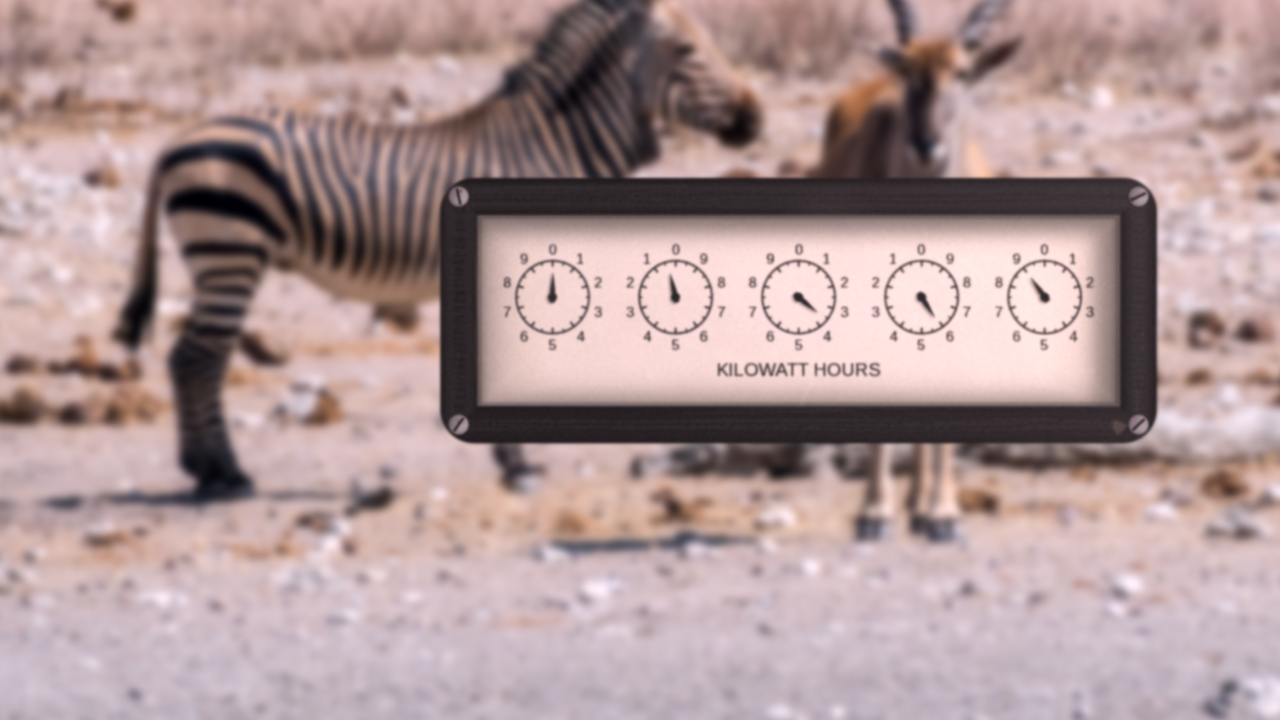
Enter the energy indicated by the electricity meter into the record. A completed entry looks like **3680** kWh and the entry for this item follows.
**359** kWh
